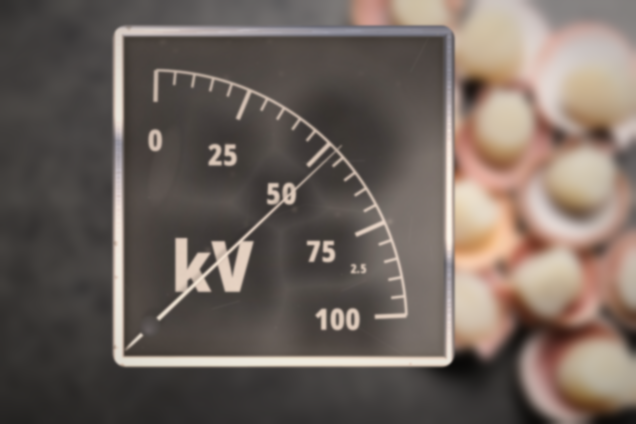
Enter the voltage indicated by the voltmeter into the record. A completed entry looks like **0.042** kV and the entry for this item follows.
**52.5** kV
